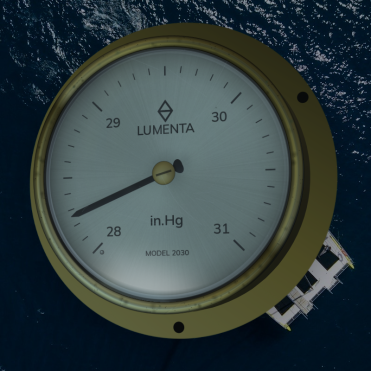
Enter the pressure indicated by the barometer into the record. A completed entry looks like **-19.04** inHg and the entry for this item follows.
**28.25** inHg
